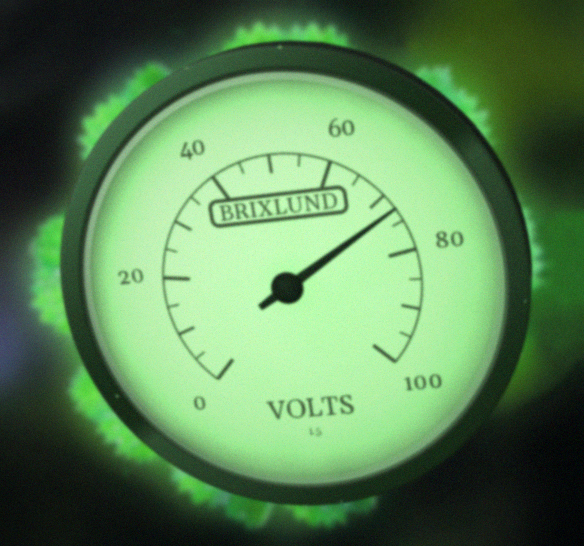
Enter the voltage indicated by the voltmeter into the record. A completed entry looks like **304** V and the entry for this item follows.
**72.5** V
